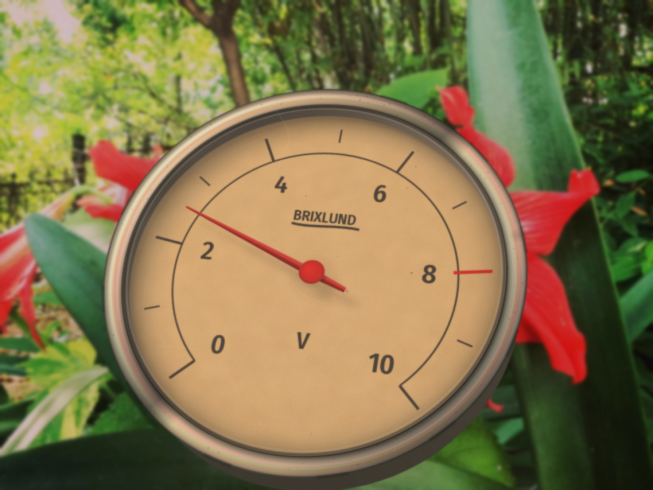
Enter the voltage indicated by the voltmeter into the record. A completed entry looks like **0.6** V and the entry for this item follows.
**2.5** V
